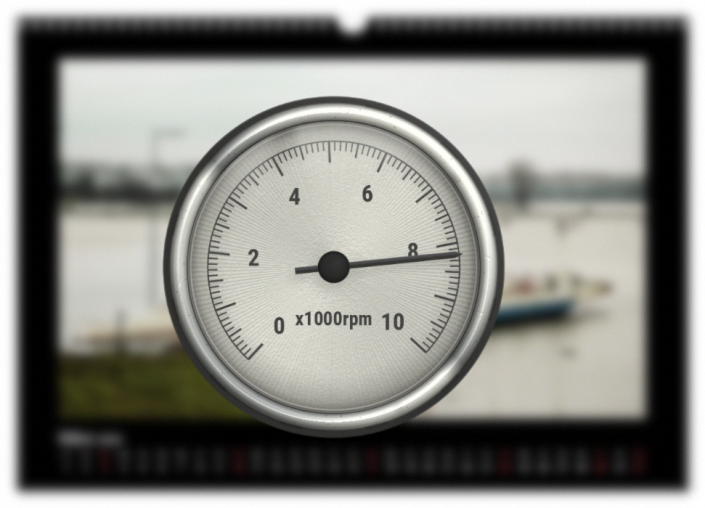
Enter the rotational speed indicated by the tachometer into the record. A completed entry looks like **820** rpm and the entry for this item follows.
**8200** rpm
